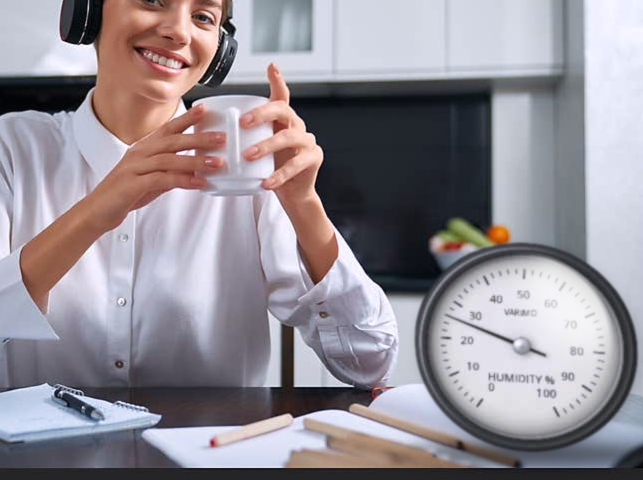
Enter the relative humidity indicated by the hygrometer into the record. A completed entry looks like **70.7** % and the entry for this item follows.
**26** %
